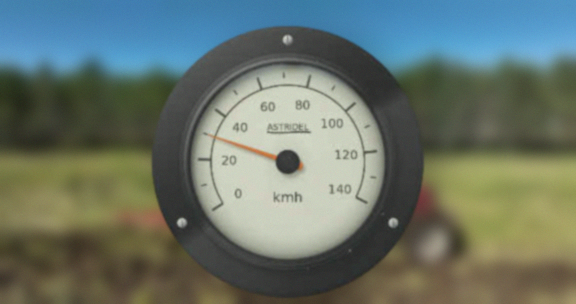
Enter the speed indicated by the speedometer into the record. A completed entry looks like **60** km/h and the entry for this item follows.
**30** km/h
